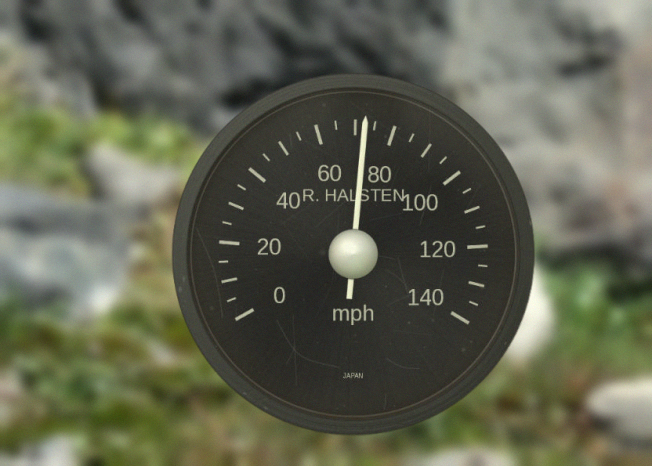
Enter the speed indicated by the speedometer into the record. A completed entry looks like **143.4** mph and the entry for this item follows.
**72.5** mph
